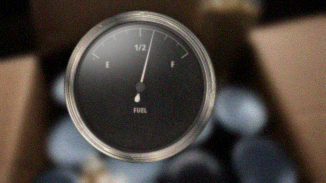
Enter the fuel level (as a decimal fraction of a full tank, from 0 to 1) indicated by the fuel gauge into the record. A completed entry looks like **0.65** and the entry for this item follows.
**0.625**
